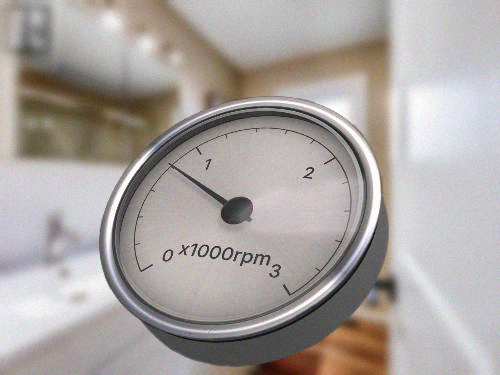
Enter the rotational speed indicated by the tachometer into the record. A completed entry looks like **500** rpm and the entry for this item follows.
**800** rpm
